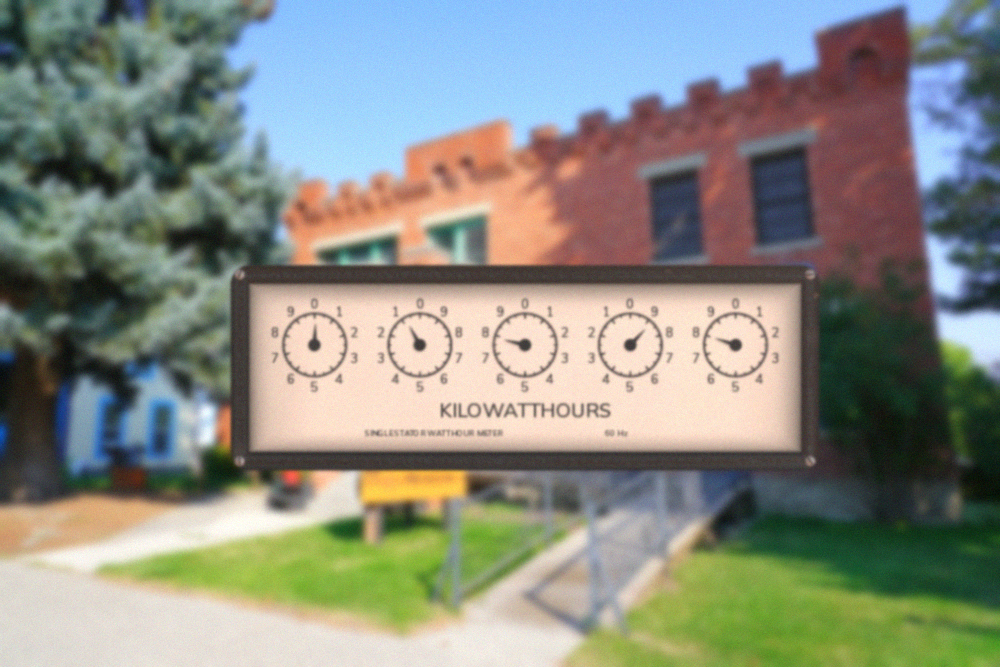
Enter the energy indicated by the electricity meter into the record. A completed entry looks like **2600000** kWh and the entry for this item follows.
**788** kWh
